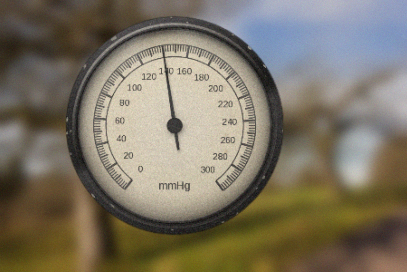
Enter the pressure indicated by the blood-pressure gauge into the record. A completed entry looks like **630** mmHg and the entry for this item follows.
**140** mmHg
